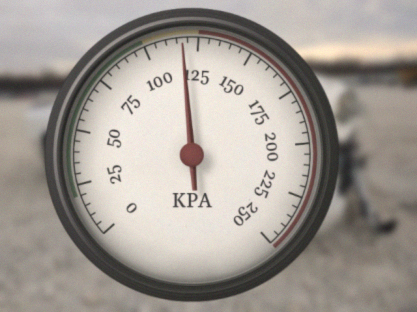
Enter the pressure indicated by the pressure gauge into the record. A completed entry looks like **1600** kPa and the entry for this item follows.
**117.5** kPa
